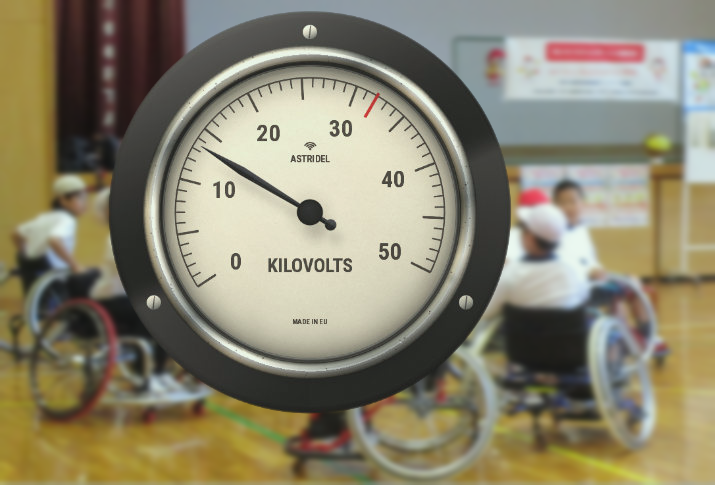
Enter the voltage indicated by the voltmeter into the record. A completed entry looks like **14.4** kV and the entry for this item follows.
**13.5** kV
